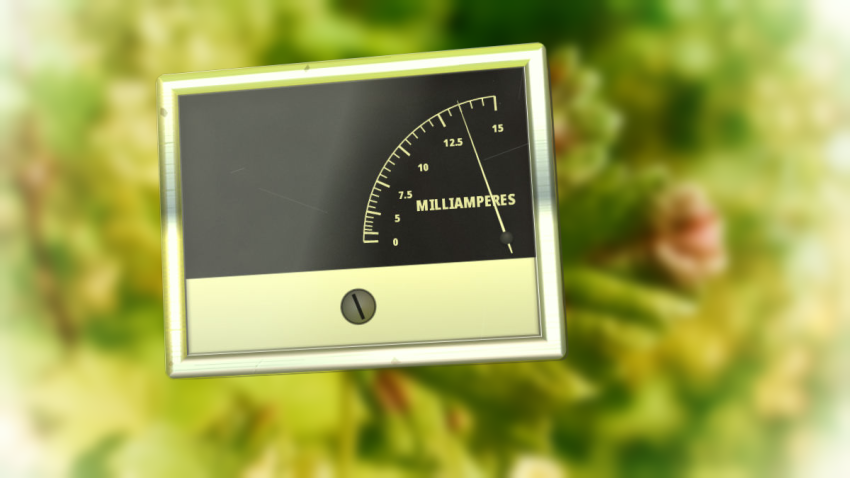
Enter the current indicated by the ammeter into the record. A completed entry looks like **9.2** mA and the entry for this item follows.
**13.5** mA
